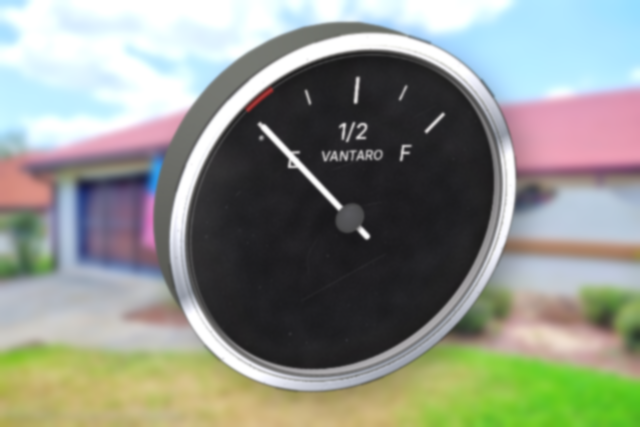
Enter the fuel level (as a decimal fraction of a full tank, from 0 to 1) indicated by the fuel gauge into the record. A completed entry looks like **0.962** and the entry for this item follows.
**0**
